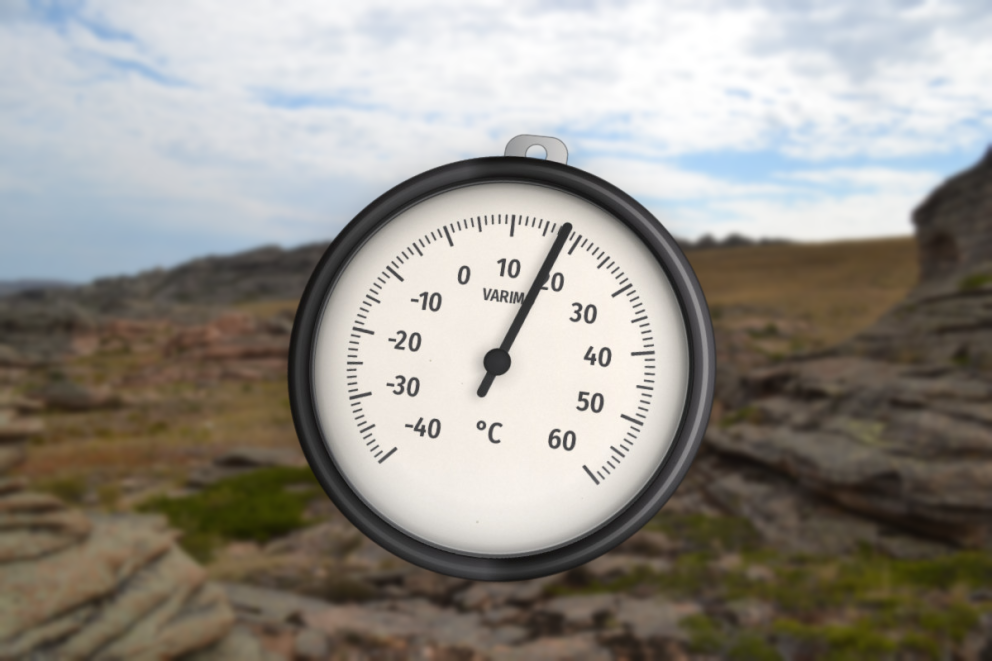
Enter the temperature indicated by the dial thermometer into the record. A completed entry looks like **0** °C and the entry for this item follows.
**18** °C
